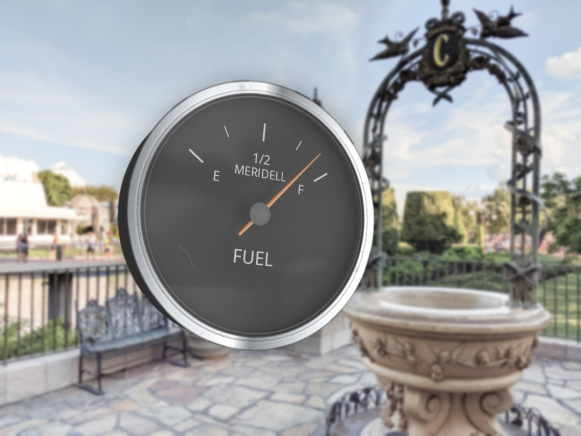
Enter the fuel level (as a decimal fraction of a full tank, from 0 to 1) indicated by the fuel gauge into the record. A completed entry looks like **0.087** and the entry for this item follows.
**0.875**
